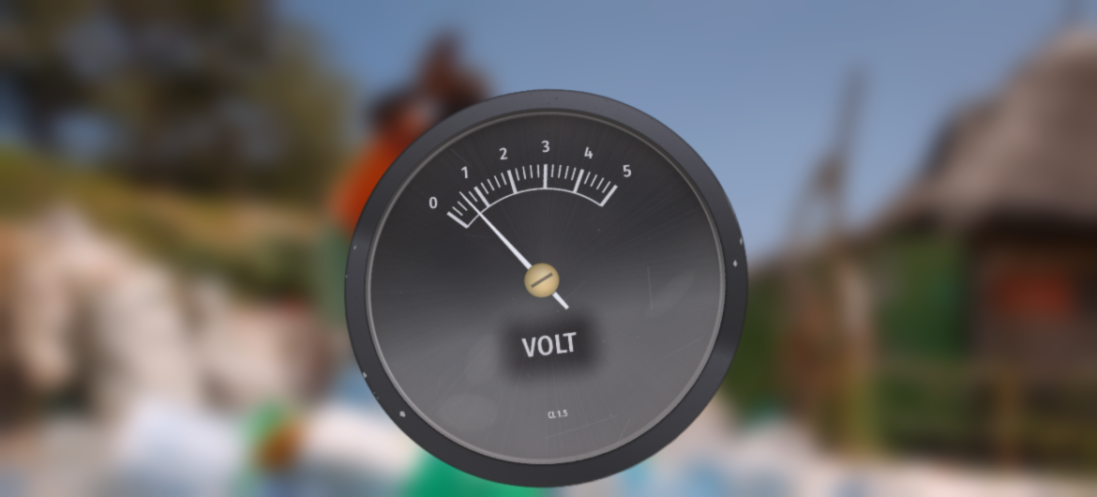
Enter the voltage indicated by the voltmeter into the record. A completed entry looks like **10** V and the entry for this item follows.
**0.6** V
